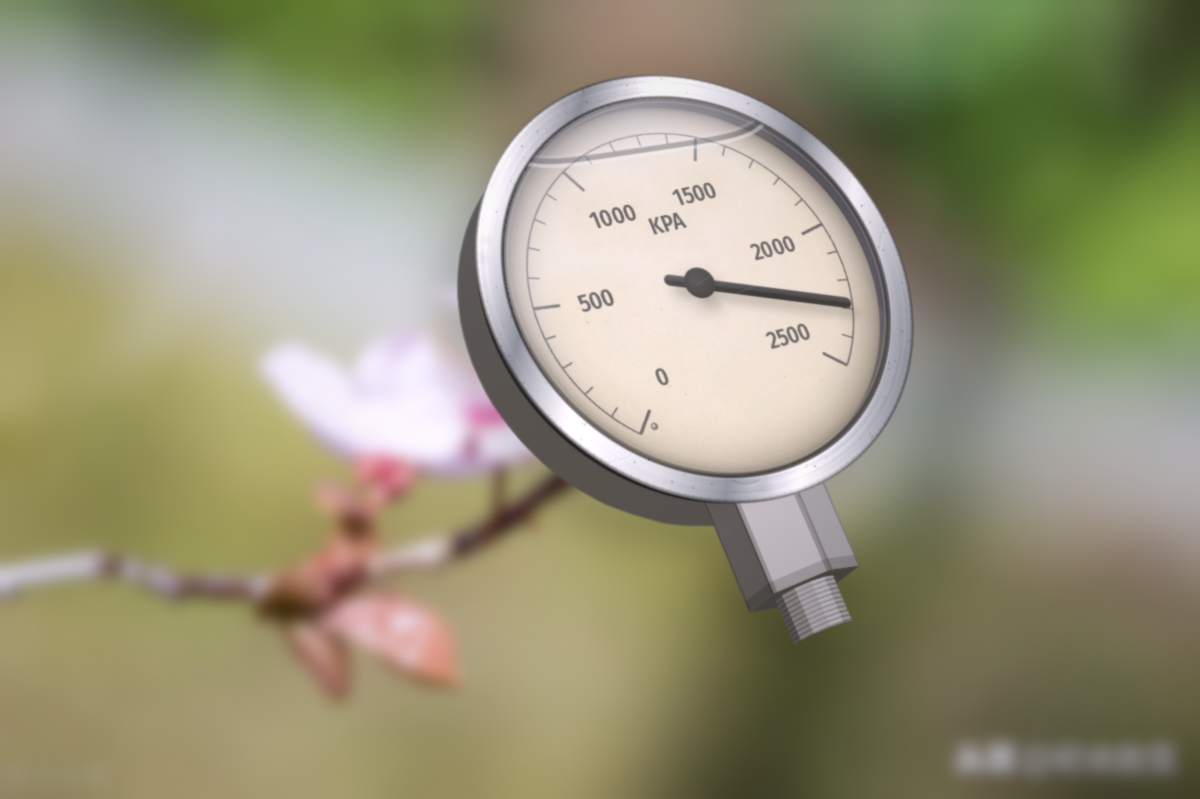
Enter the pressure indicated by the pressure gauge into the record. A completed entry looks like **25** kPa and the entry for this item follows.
**2300** kPa
